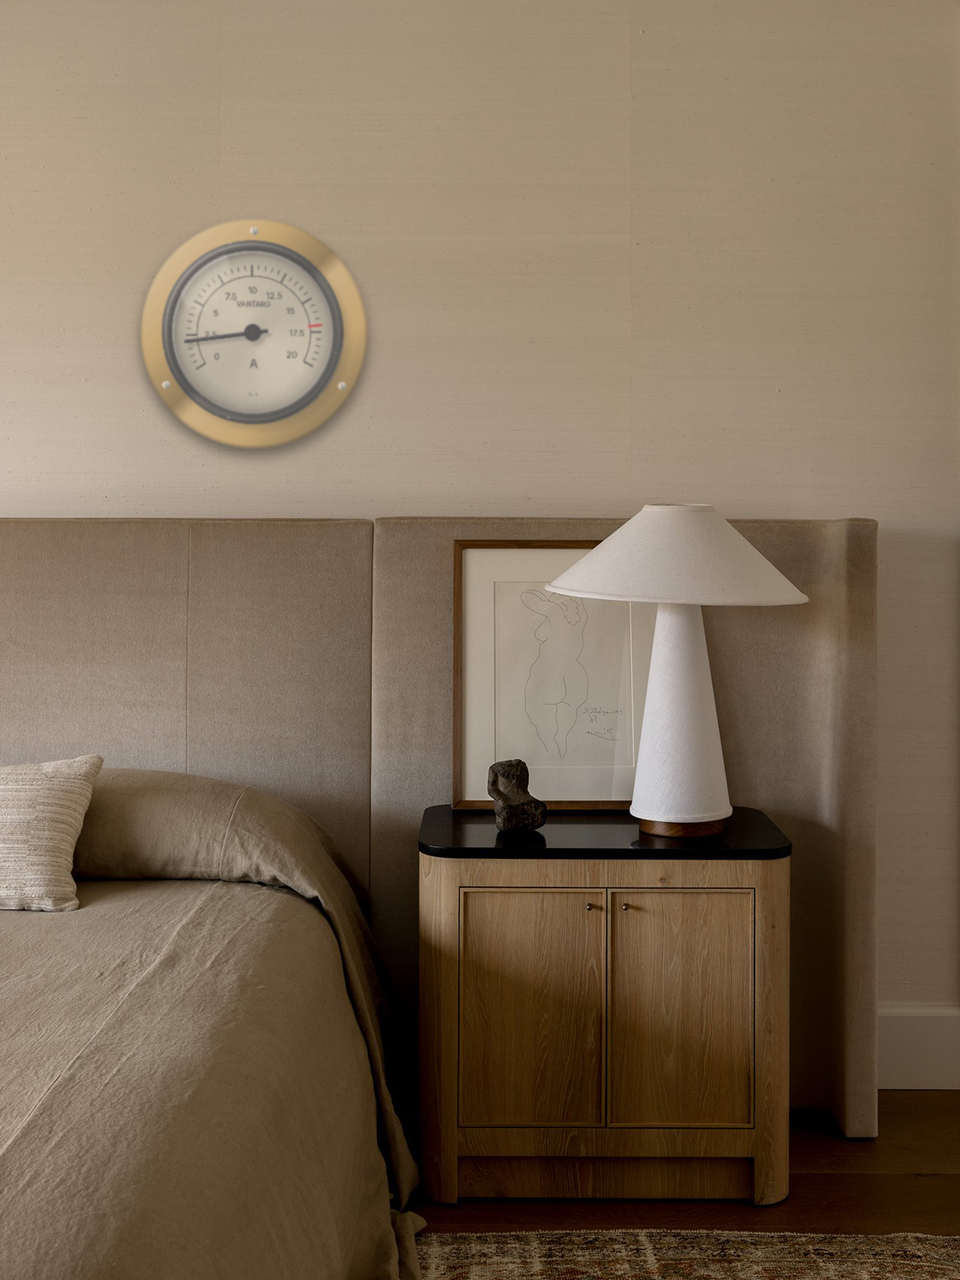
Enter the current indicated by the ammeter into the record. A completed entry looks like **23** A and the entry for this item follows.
**2** A
